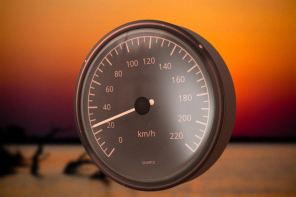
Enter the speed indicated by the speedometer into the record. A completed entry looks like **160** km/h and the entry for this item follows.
**25** km/h
